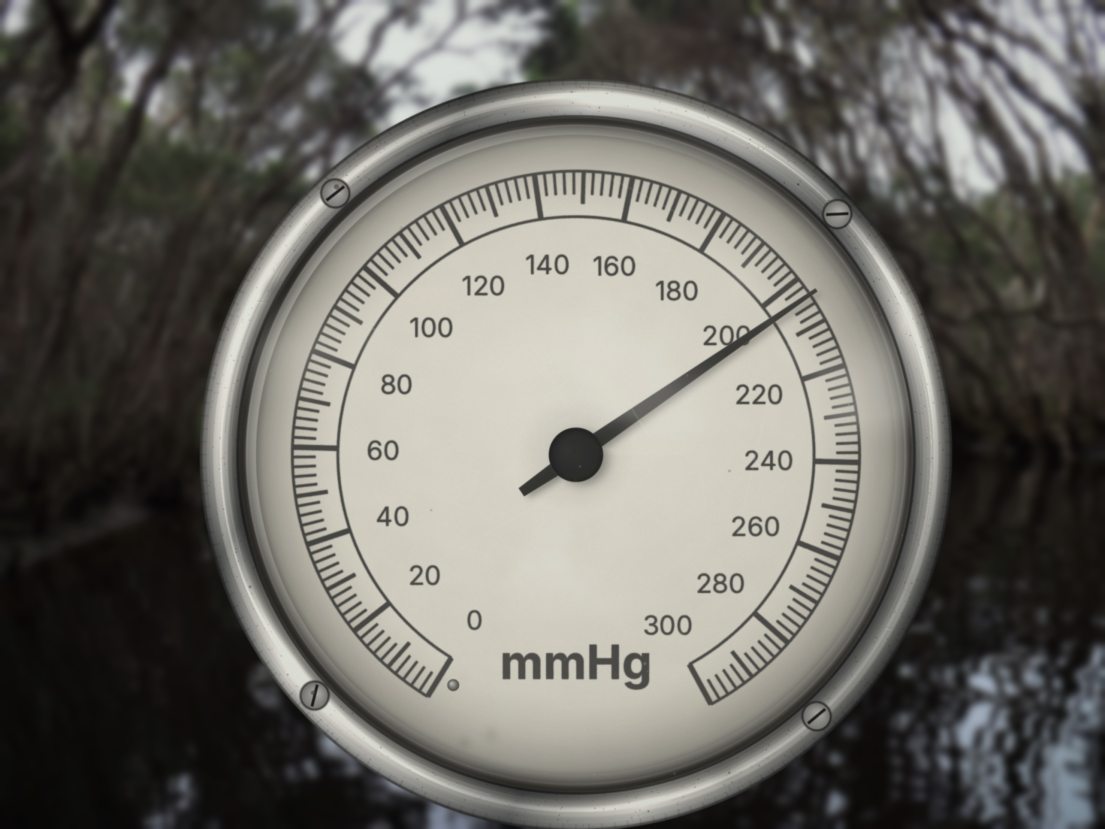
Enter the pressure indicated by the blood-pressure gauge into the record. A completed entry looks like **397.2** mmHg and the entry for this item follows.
**204** mmHg
